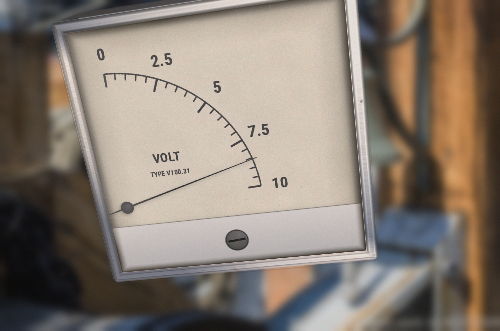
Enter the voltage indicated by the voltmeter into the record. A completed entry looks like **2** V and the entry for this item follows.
**8.5** V
